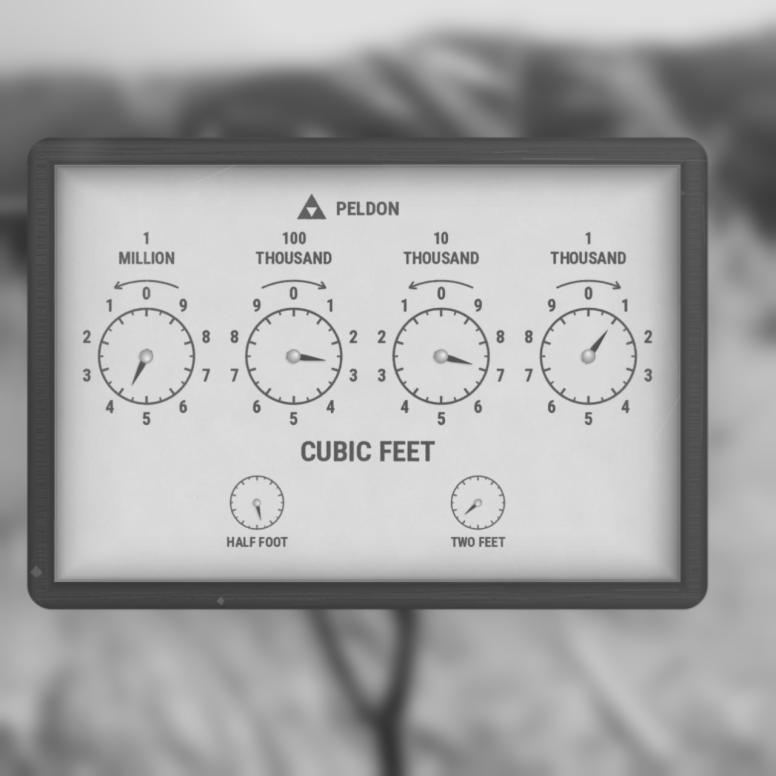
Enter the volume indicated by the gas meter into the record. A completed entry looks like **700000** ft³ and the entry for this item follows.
**427100** ft³
